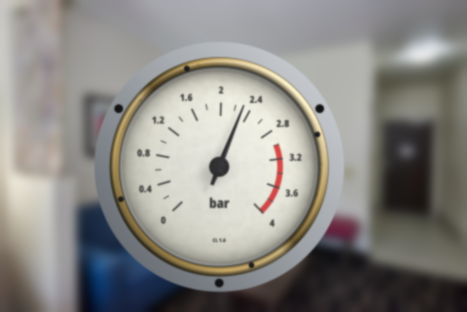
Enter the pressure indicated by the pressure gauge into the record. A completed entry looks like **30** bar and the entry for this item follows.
**2.3** bar
